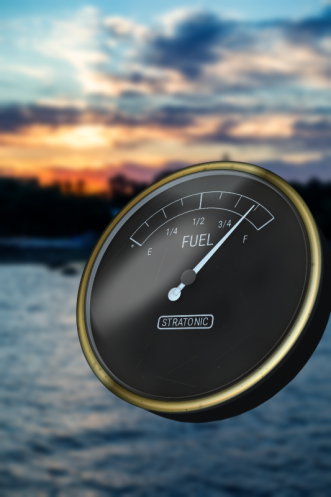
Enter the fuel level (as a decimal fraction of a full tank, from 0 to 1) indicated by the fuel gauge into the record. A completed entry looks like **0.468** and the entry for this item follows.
**0.875**
